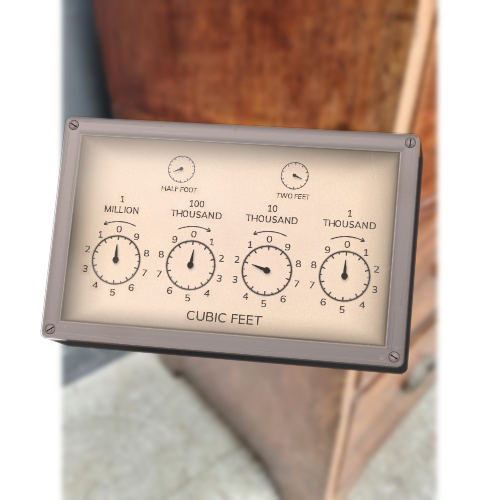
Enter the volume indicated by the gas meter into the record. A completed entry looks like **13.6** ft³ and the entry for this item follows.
**2000** ft³
